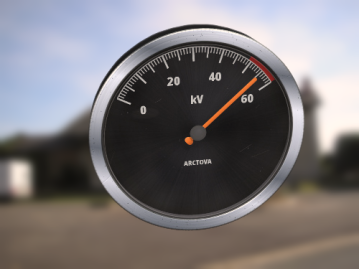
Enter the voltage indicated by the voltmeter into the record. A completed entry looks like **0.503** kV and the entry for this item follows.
**55** kV
